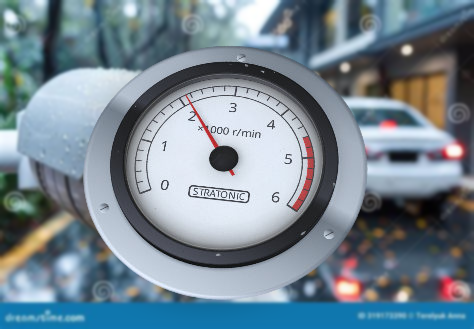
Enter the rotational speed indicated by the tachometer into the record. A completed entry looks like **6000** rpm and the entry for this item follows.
**2100** rpm
